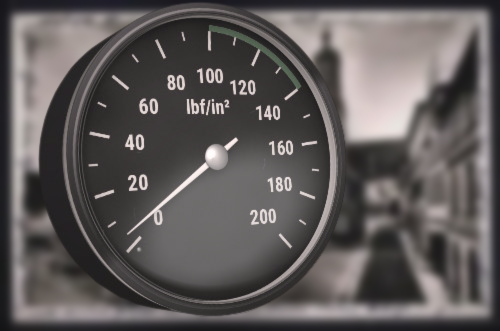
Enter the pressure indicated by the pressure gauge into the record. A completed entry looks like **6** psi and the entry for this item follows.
**5** psi
